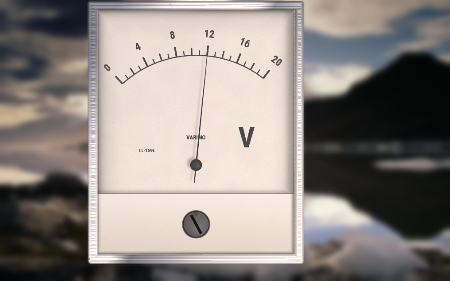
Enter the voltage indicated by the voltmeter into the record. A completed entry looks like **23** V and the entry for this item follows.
**12** V
